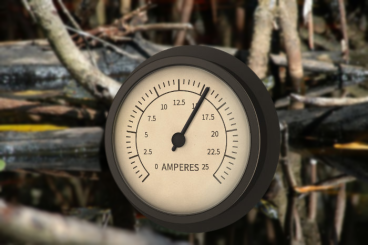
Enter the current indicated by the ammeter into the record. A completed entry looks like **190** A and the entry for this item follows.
**15.5** A
